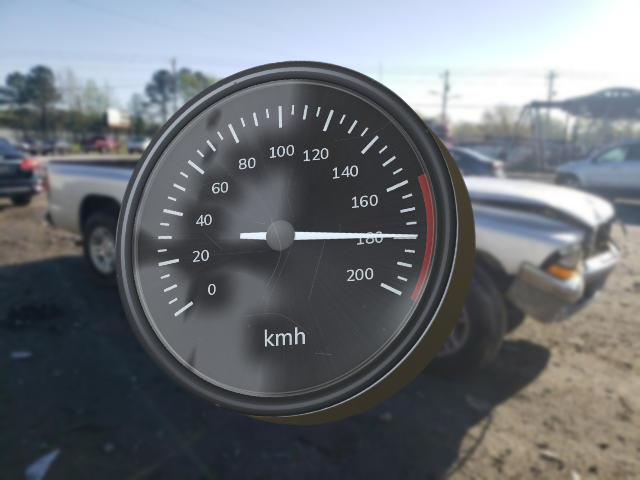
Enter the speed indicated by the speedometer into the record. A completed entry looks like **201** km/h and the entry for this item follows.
**180** km/h
